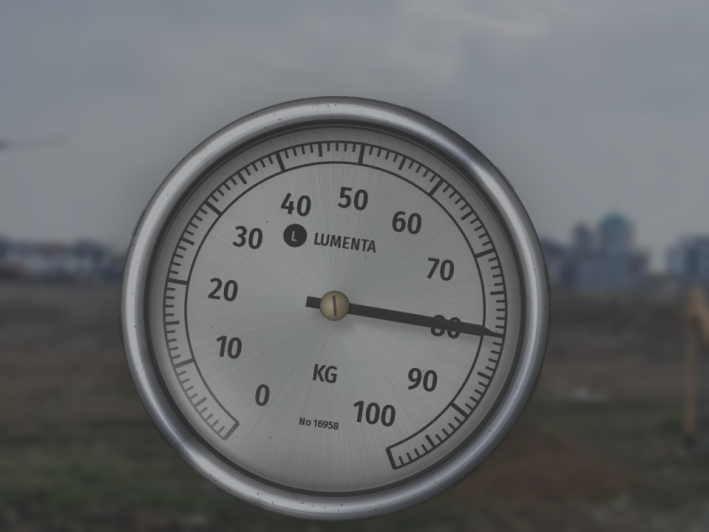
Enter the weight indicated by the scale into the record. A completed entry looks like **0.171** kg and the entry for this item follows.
**80** kg
